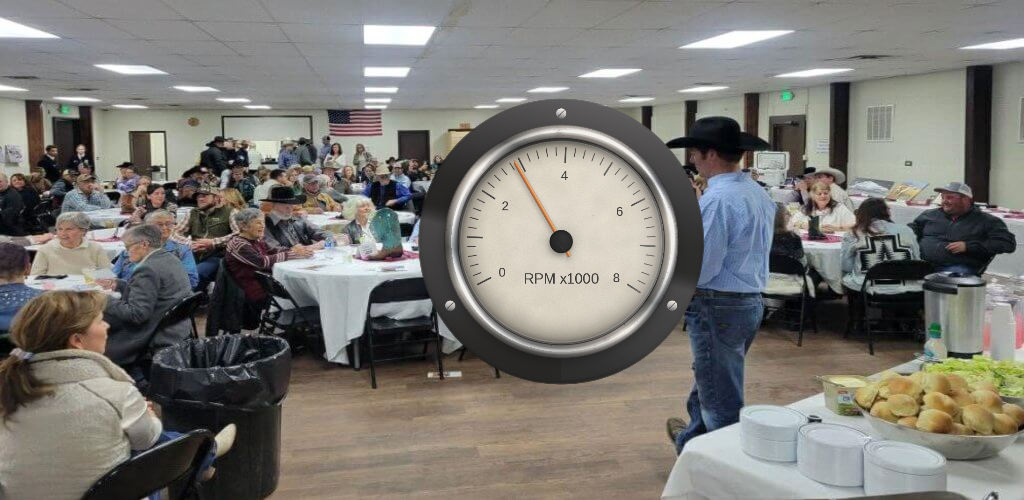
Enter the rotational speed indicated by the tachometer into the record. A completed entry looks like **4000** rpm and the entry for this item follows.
**2900** rpm
